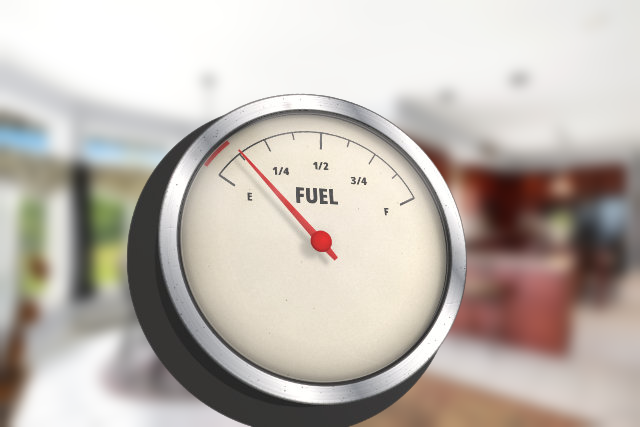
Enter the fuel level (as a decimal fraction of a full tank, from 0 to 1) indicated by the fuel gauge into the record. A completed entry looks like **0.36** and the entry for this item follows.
**0.125**
